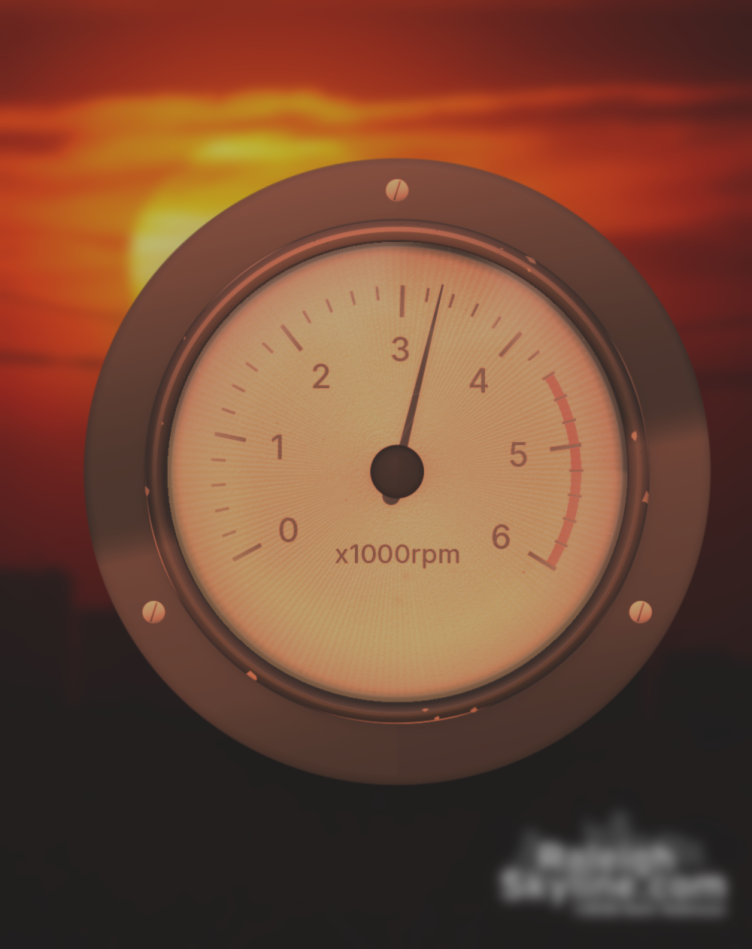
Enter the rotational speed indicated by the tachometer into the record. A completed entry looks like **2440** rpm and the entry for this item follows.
**3300** rpm
